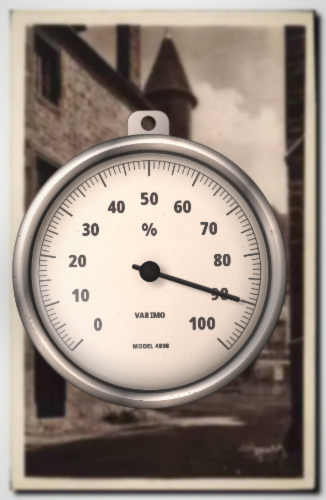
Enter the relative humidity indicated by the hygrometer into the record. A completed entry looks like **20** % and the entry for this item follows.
**90** %
